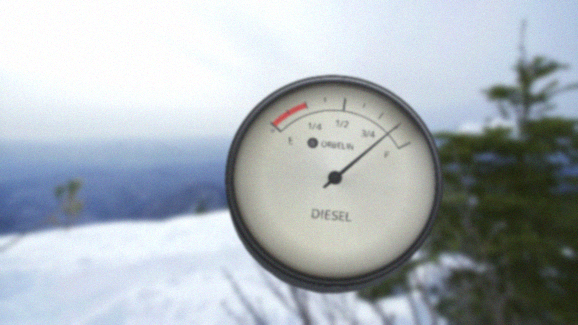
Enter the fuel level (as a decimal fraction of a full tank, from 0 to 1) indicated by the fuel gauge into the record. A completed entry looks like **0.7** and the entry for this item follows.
**0.875**
